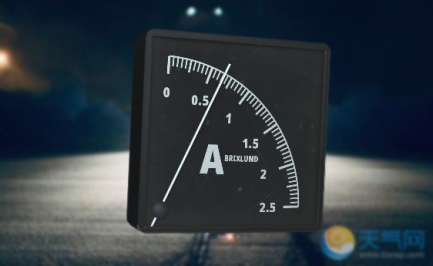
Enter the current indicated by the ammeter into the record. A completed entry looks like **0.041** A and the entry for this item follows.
**0.65** A
